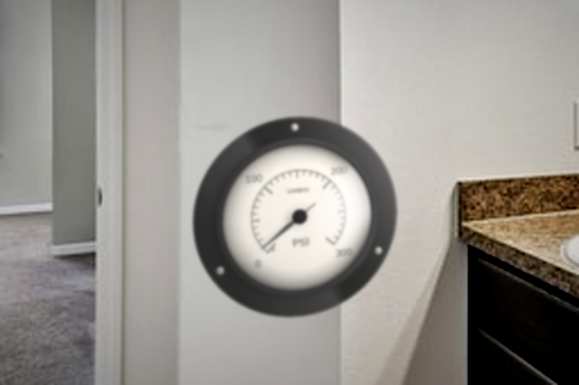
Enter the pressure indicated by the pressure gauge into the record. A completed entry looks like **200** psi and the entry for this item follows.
**10** psi
